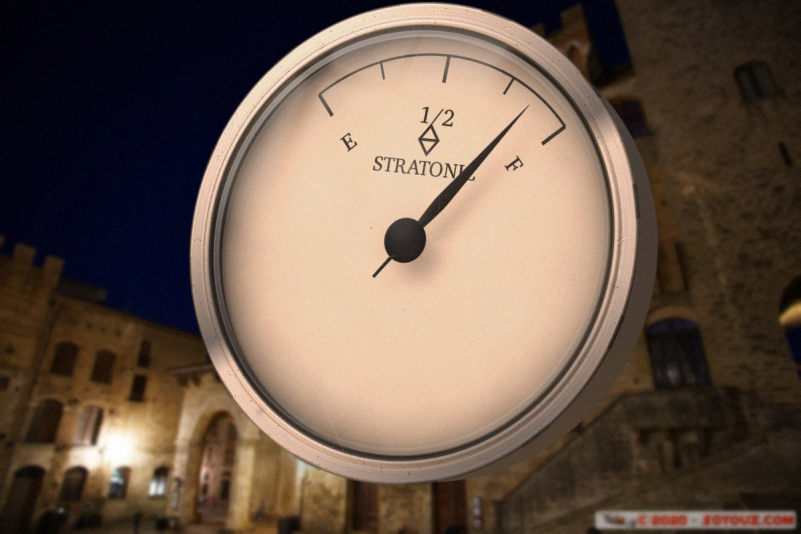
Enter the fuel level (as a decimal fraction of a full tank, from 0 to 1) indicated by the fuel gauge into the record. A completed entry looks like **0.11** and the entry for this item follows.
**0.875**
